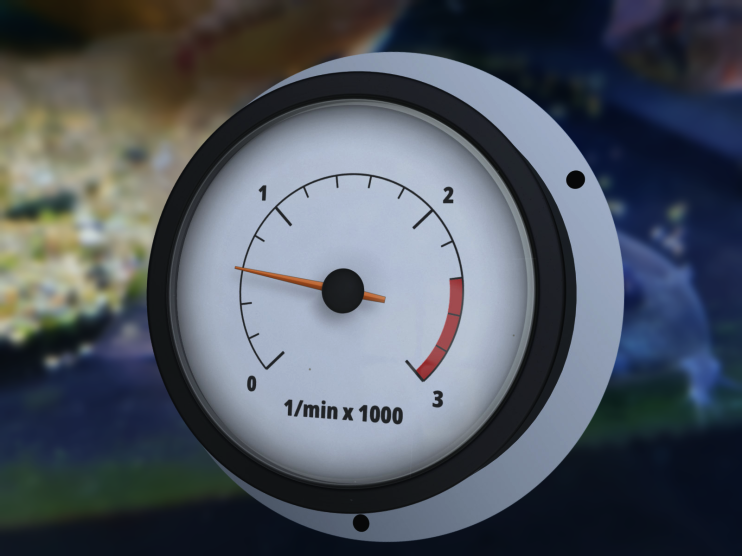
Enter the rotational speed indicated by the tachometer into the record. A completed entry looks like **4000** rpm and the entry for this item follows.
**600** rpm
